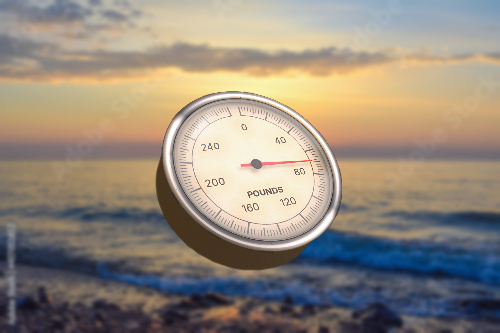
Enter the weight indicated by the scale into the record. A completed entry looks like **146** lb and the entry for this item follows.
**70** lb
